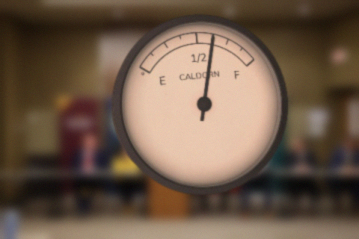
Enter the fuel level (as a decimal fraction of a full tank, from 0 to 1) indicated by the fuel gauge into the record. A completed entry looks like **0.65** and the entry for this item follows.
**0.625**
